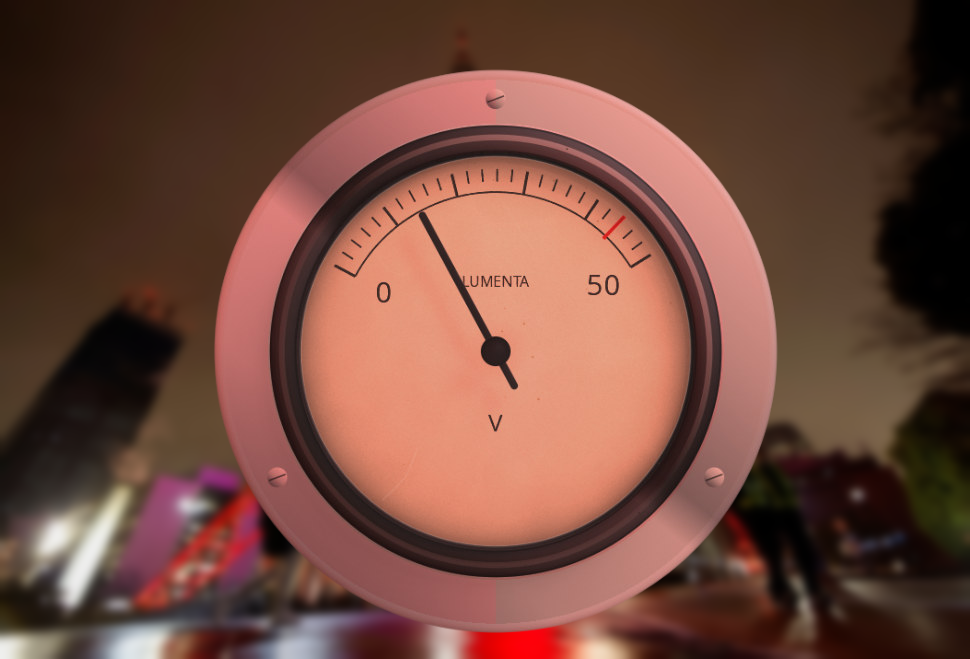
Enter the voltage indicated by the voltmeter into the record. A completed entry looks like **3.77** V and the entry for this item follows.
**14** V
